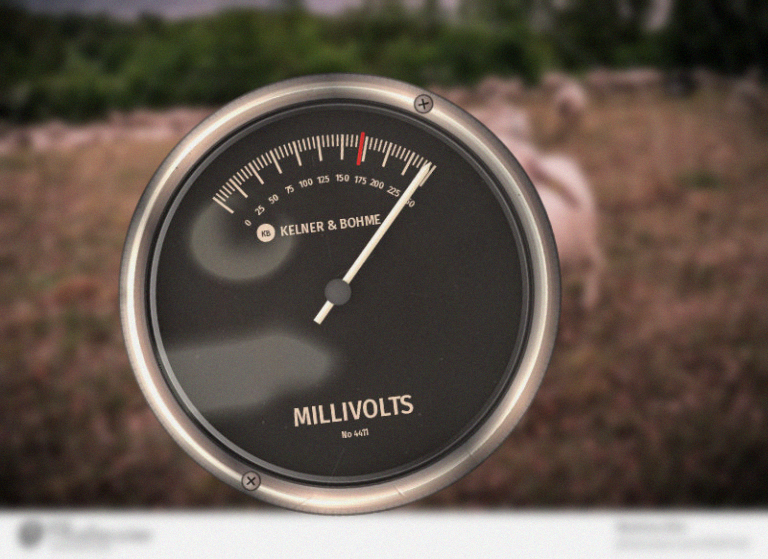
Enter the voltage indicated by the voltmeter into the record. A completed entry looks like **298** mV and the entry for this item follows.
**245** mV
